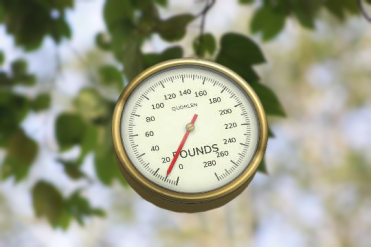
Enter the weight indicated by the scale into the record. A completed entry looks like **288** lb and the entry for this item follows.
**10** lb
